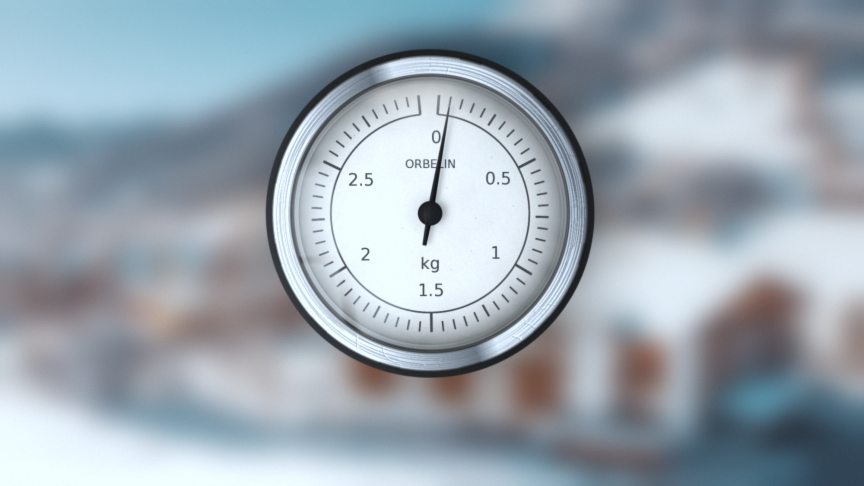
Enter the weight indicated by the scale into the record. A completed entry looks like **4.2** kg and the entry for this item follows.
**0.05** kg
